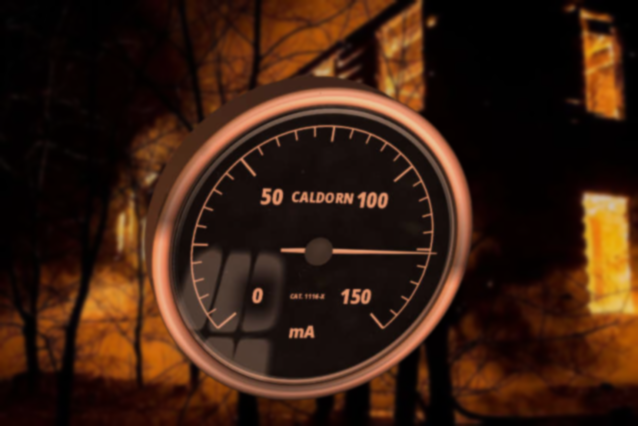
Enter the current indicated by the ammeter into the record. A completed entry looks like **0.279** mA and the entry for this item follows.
**125** mA
